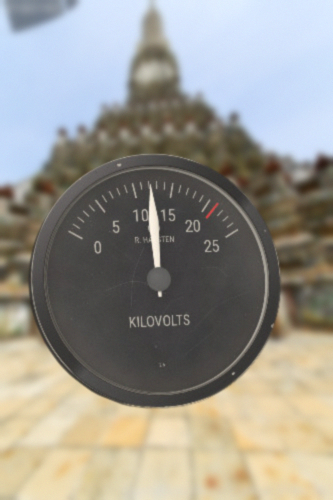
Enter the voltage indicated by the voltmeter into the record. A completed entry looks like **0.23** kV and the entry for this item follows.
**12** kV
